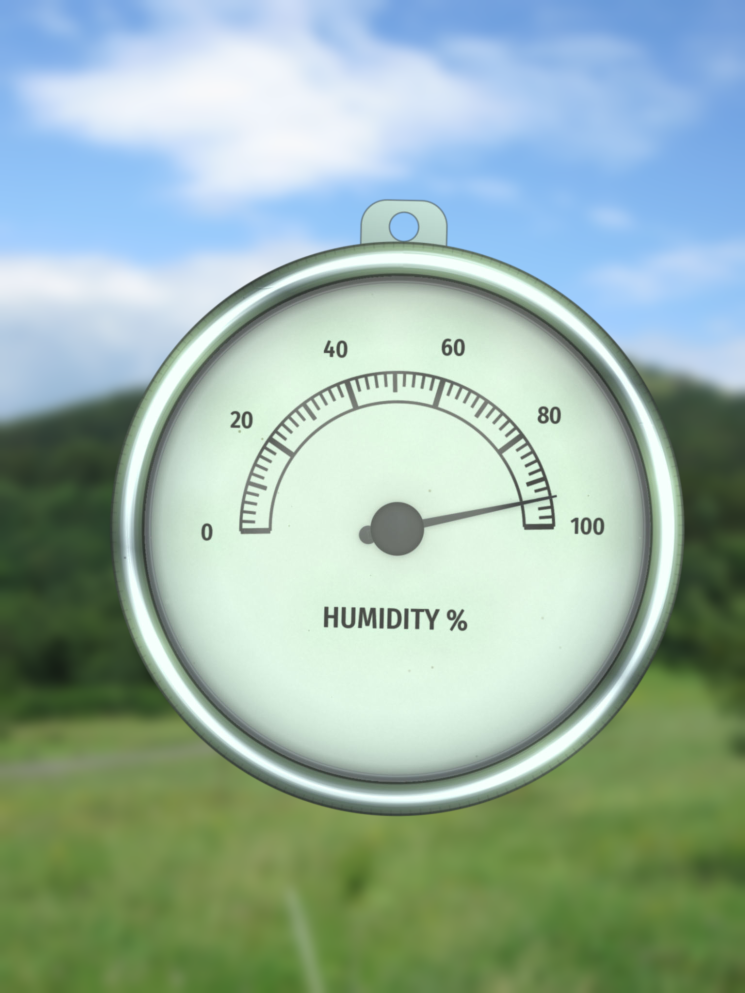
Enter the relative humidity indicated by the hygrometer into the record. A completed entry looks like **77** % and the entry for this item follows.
**94** %
